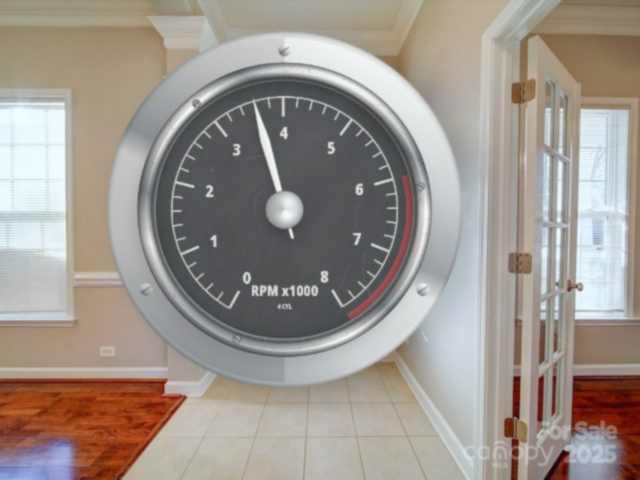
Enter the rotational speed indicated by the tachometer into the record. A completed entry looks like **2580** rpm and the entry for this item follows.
**3600** rpm
